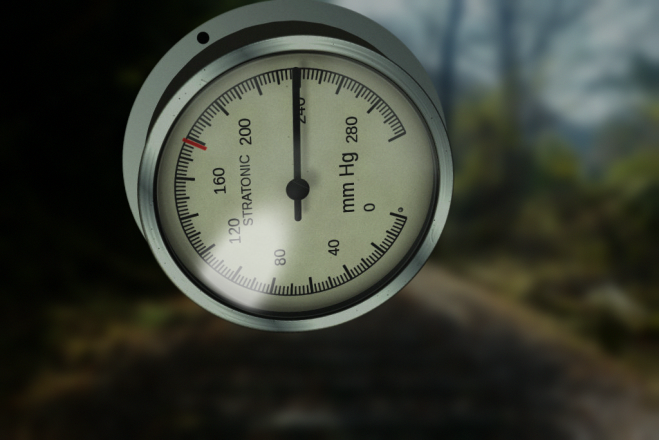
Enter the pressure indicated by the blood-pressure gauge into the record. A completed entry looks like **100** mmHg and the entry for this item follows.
**238** mmHg
